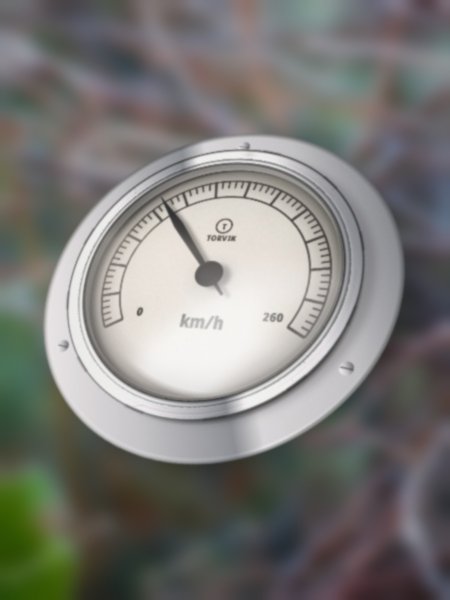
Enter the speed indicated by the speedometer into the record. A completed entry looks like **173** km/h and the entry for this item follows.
**88** km/h
